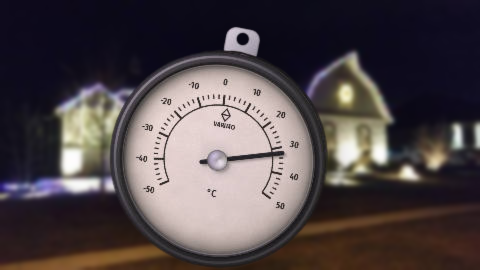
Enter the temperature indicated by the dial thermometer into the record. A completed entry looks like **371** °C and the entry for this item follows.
**32** °C
